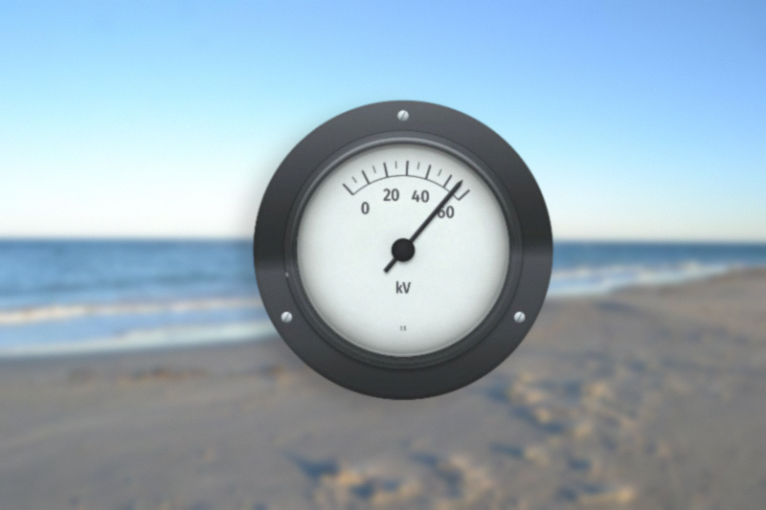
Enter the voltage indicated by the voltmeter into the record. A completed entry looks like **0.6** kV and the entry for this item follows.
**55** kV
